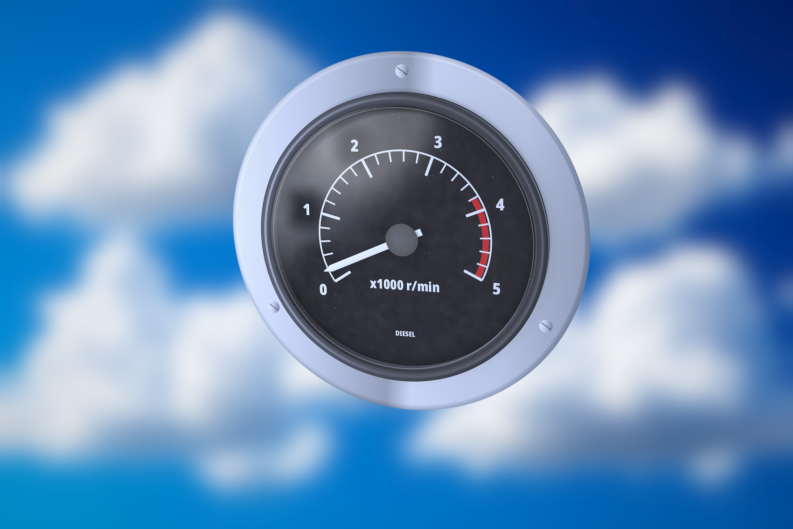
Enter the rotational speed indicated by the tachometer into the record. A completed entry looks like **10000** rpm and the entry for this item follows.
**200** rpm
